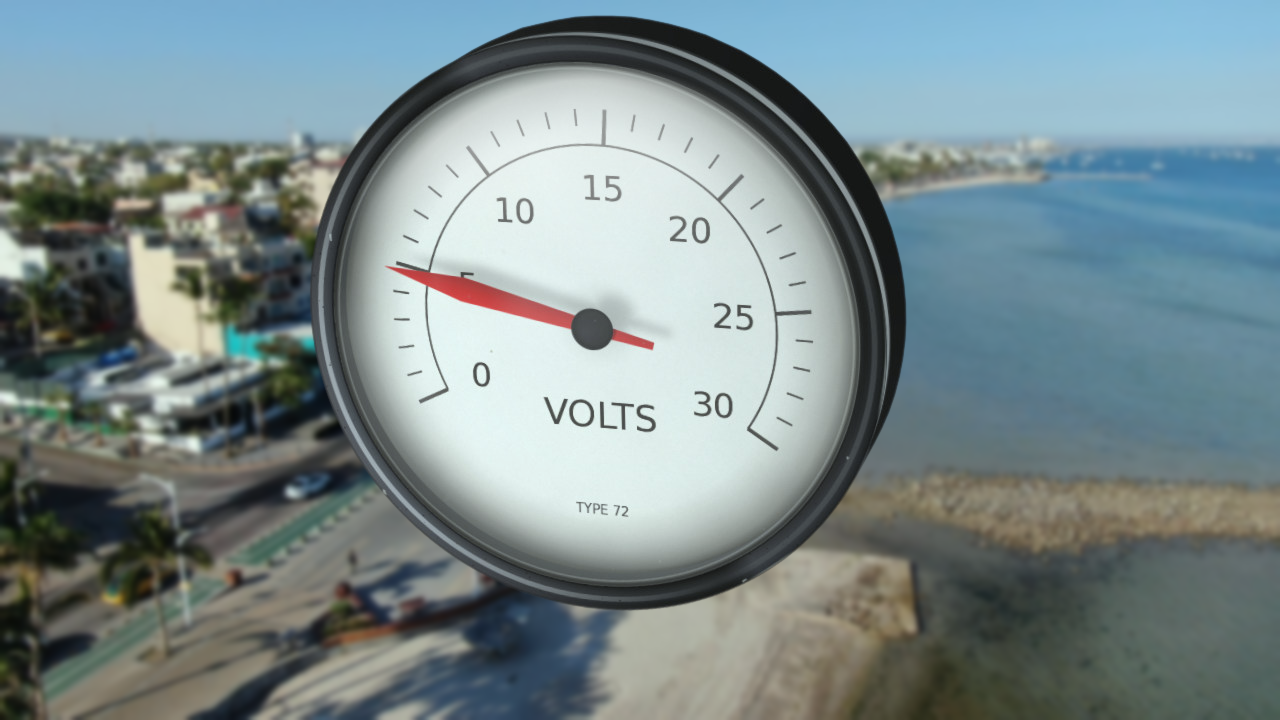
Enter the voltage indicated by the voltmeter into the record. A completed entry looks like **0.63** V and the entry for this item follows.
**5** V
